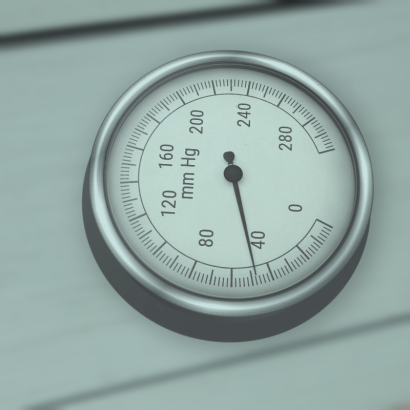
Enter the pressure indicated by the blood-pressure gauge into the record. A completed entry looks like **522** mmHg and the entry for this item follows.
**48** mmHg
